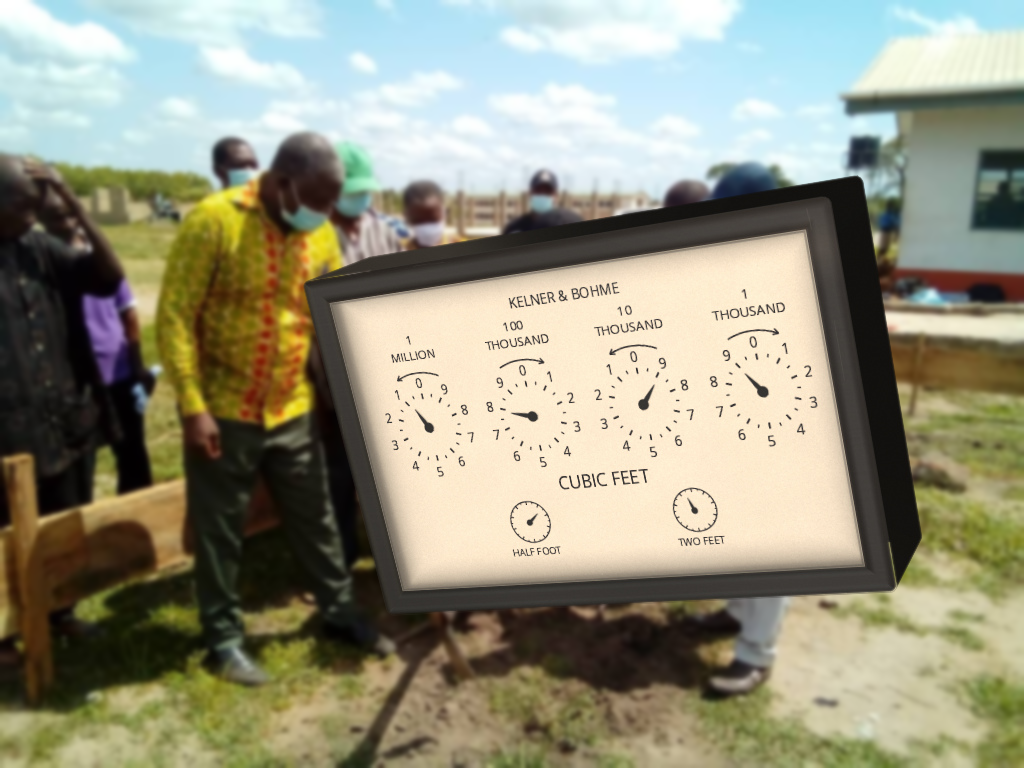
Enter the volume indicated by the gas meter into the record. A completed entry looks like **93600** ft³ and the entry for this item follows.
**78900** ft³
